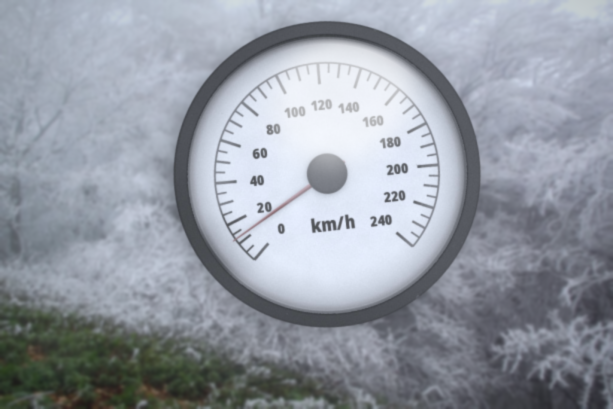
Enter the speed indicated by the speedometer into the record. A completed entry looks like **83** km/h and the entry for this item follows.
**12.5** km/h
